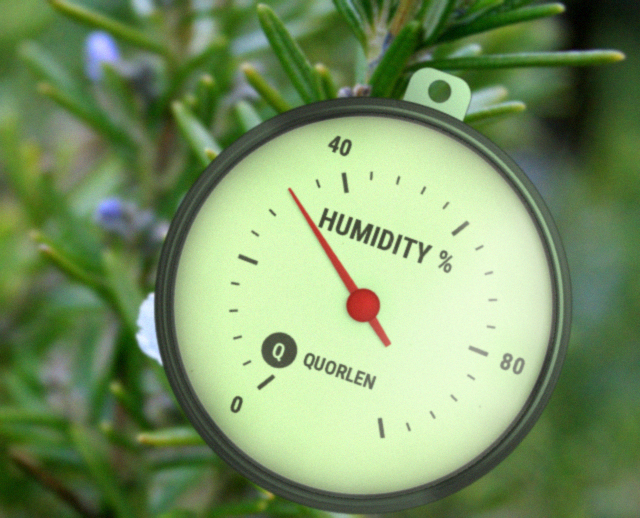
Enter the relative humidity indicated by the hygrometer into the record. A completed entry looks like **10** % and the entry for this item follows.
**32** %
